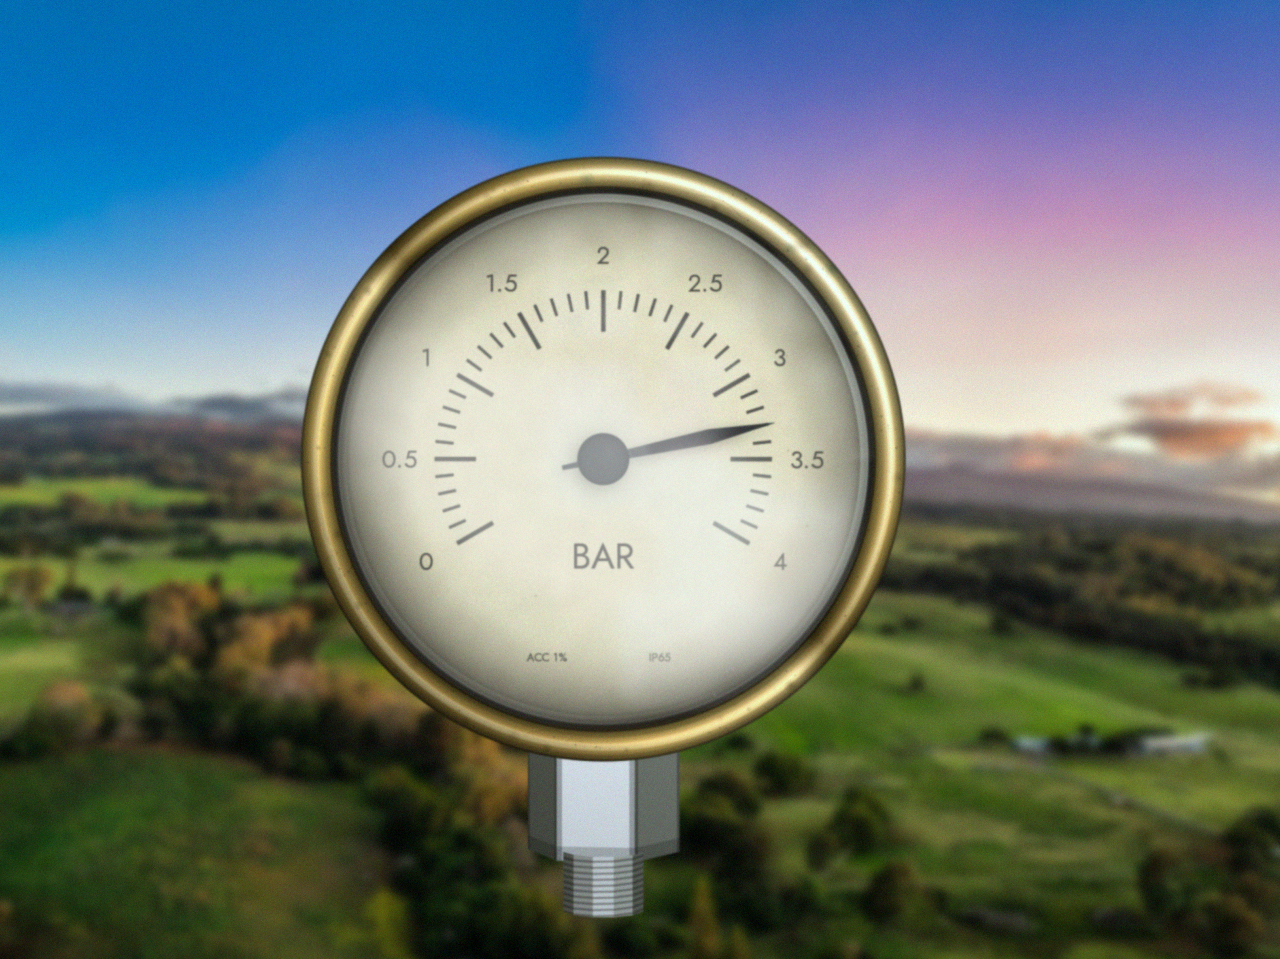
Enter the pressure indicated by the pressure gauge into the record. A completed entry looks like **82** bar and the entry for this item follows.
**3.3** bar
